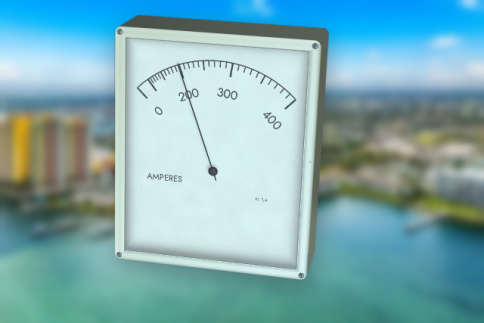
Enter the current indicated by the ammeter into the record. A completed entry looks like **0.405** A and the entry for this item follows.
**200** A
